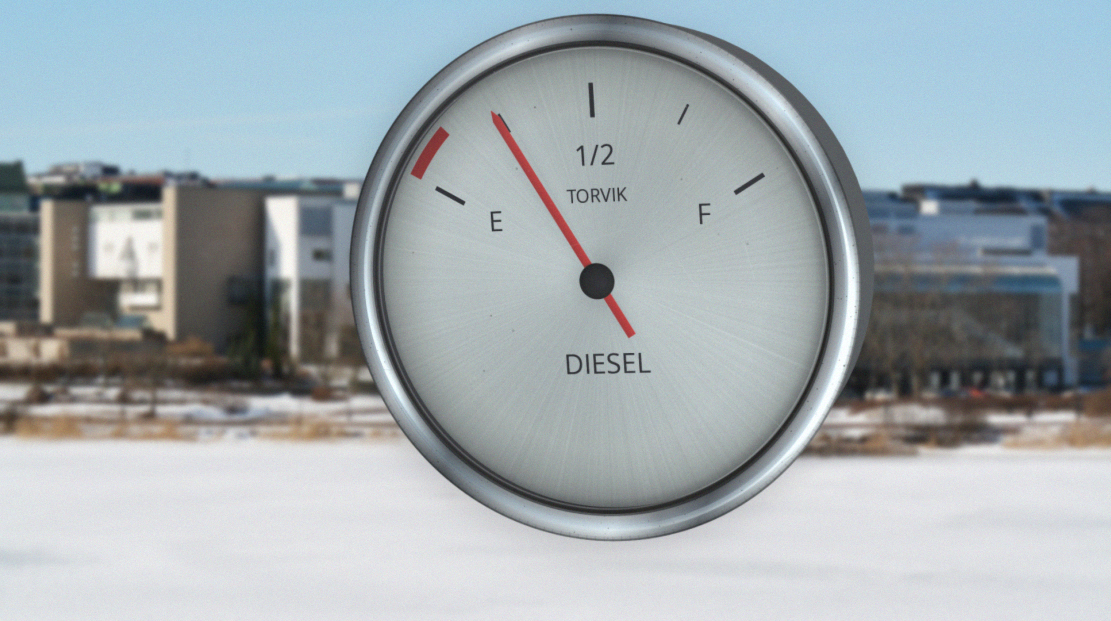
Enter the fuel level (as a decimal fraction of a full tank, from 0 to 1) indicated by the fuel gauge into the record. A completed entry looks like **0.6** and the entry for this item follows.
**0.25**
